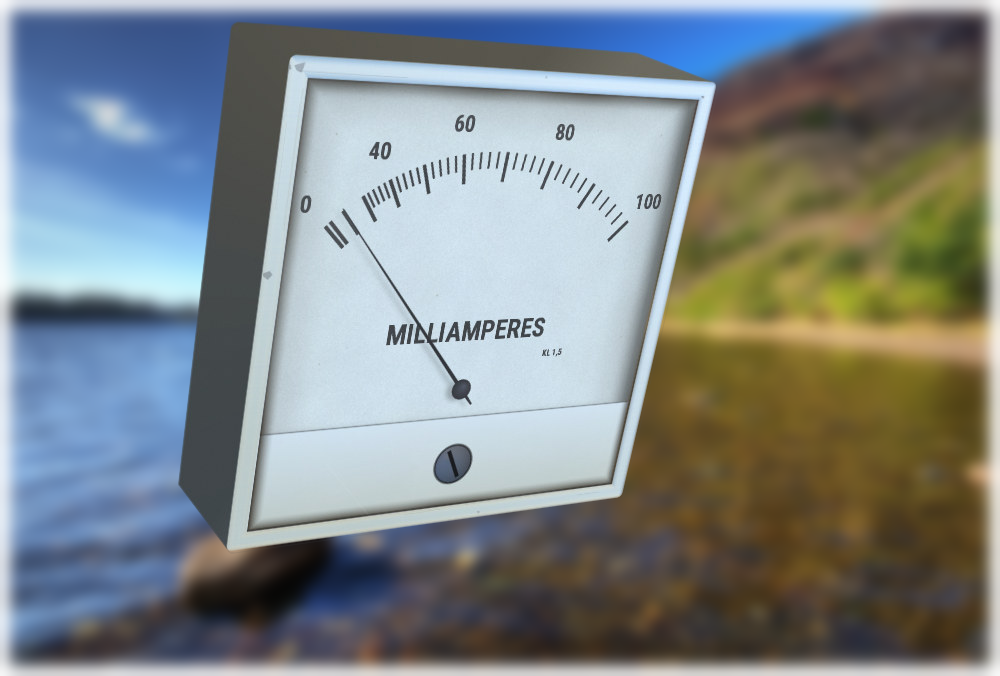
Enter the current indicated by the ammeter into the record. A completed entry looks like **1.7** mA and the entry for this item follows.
**20** mA
